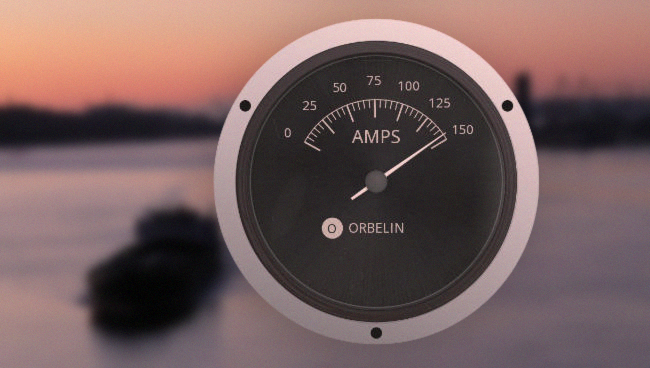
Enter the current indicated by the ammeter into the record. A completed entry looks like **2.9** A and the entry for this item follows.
**145** A
